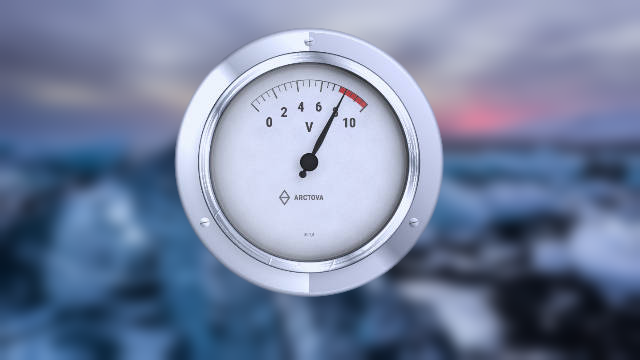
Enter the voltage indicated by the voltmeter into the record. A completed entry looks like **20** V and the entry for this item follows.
**8** V
